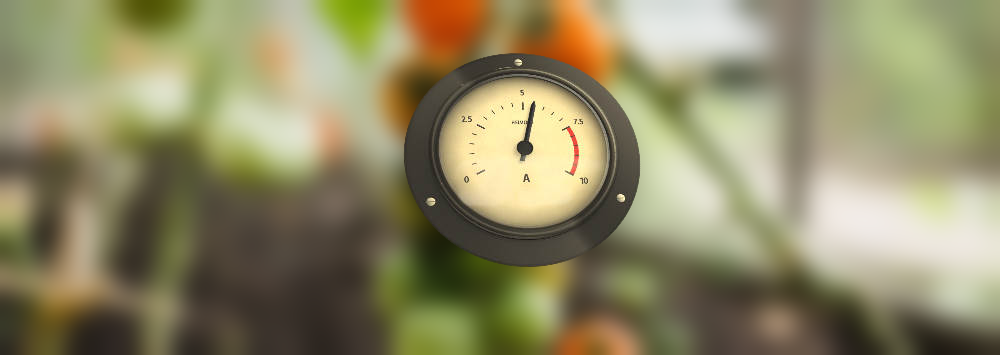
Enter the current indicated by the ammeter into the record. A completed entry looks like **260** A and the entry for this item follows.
**5.5** A
